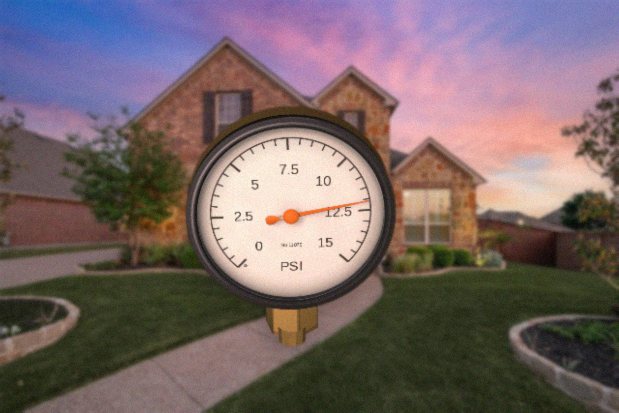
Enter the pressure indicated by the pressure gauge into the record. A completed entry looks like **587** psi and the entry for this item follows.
**12** psi
